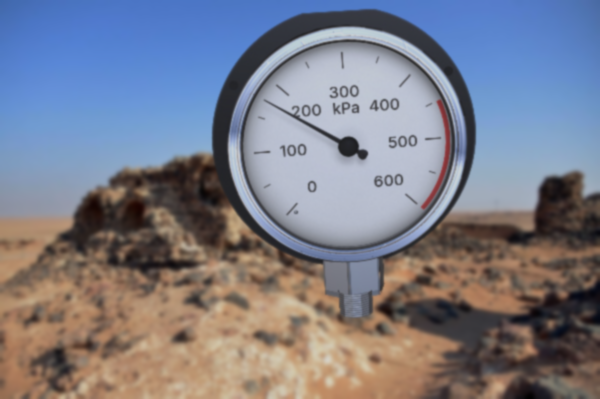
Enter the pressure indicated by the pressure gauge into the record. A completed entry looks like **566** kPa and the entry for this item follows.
**175** kPa
